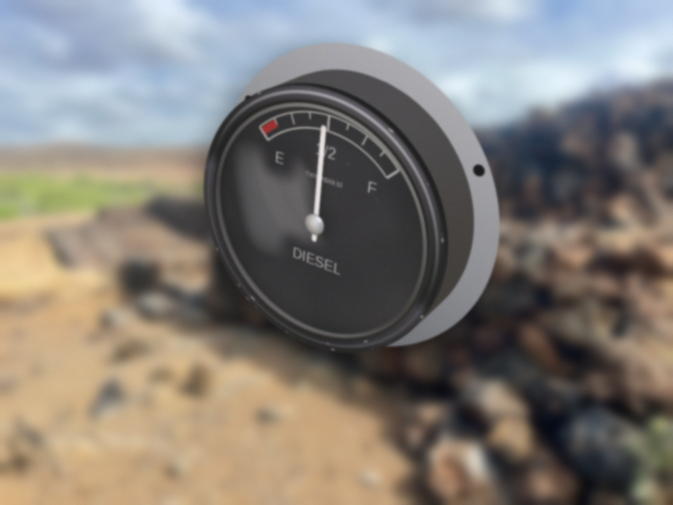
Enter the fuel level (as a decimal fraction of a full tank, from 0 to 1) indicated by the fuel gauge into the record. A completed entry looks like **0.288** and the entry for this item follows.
**0.5**
